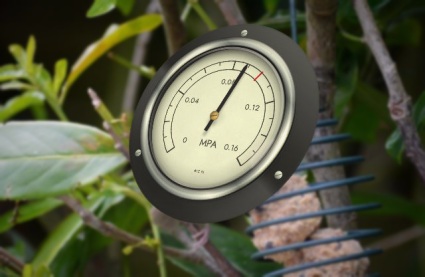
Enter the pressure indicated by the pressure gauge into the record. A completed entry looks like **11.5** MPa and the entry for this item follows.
**0.09** MPa
